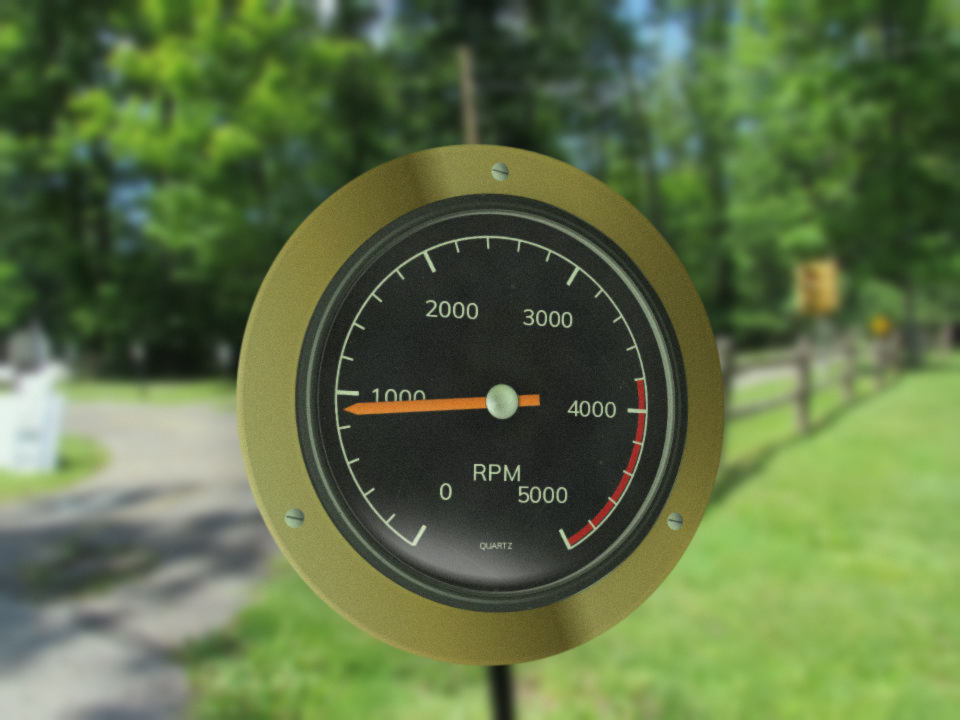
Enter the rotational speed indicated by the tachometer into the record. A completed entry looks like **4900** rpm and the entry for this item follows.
**900** rpm
